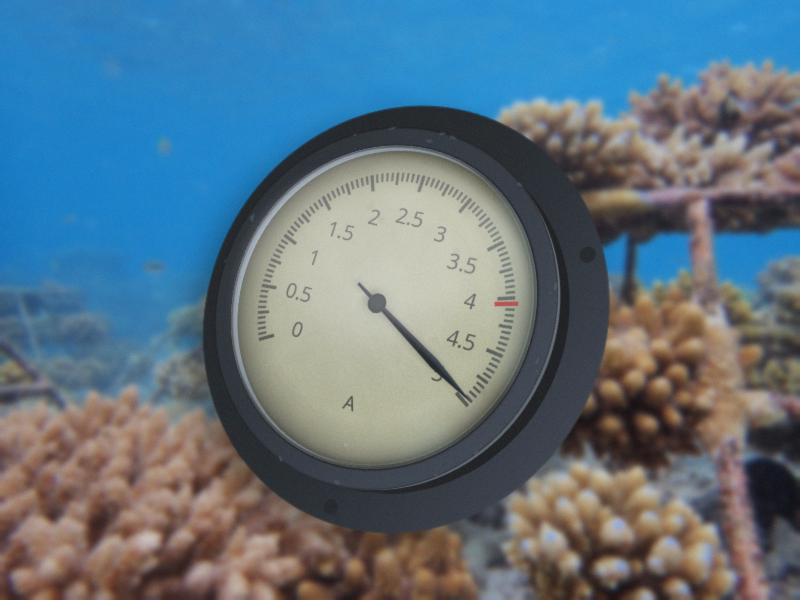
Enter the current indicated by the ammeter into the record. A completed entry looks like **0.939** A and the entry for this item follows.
**4.95** A
